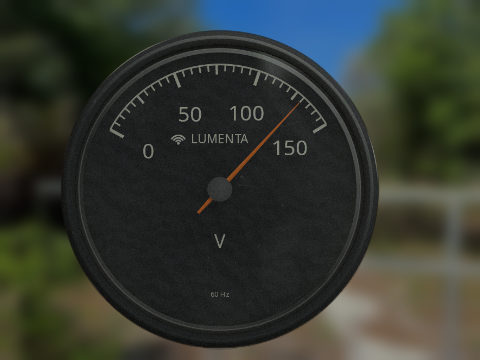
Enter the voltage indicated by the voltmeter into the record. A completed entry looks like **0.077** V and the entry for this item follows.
**130** V
